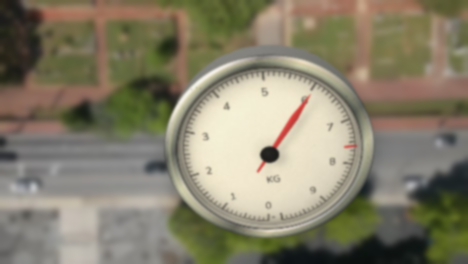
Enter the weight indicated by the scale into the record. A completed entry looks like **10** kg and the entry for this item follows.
**6** kg
